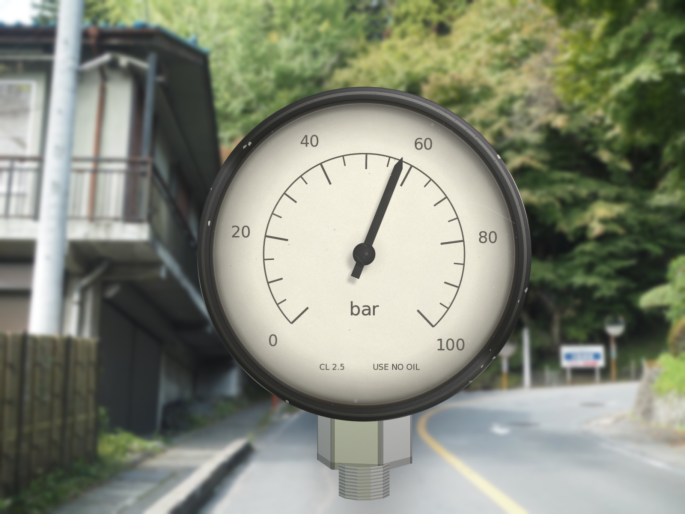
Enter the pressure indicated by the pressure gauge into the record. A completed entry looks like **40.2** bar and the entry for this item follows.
**57.5** bar
